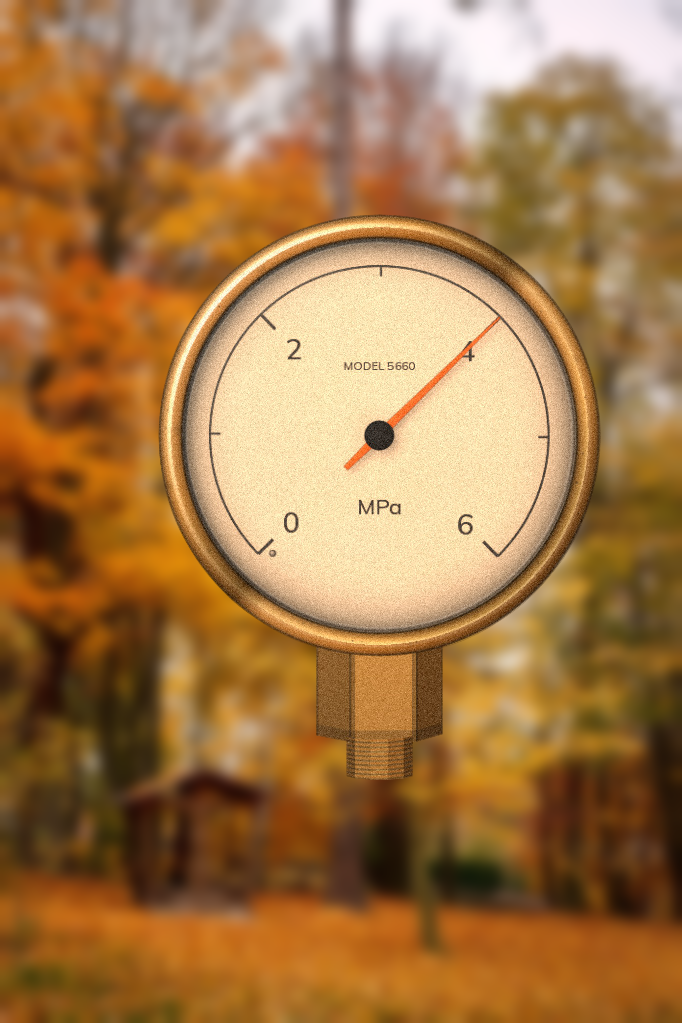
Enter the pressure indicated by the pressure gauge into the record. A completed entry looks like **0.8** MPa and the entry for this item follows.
**4** MPa
